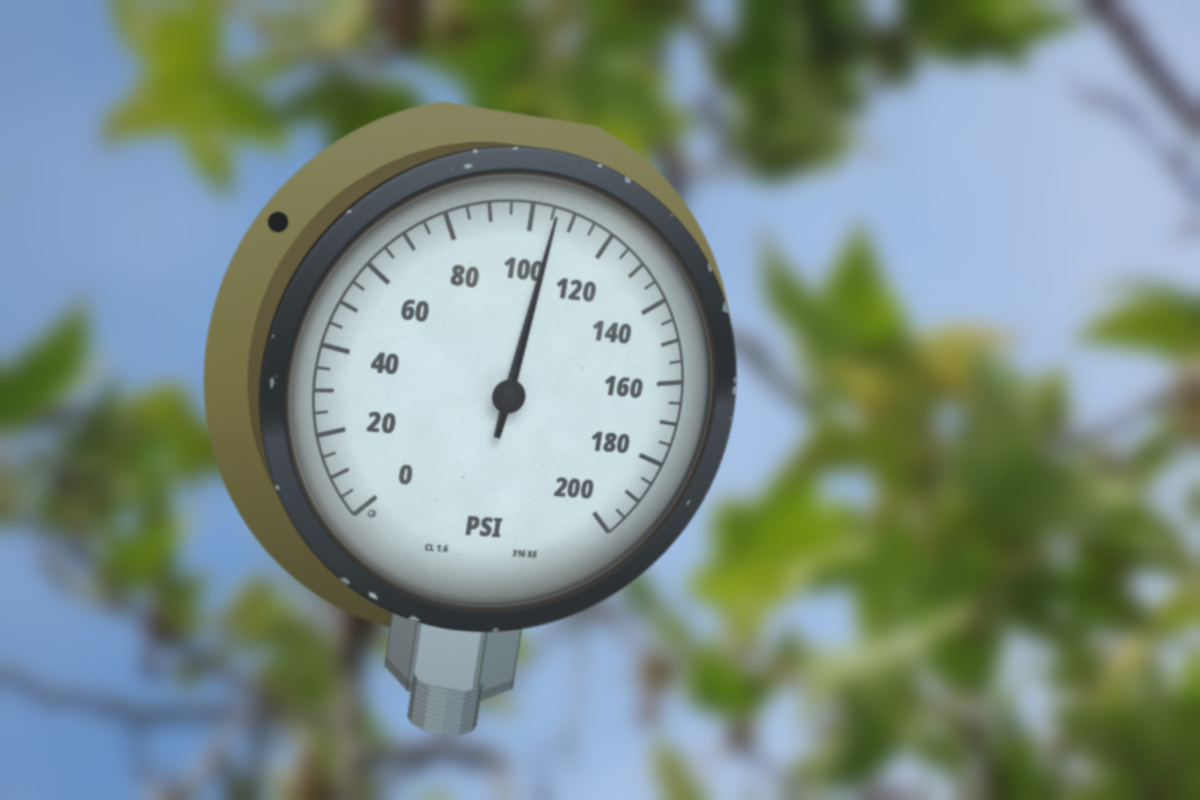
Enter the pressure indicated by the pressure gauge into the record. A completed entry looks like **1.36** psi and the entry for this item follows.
**105** psi
